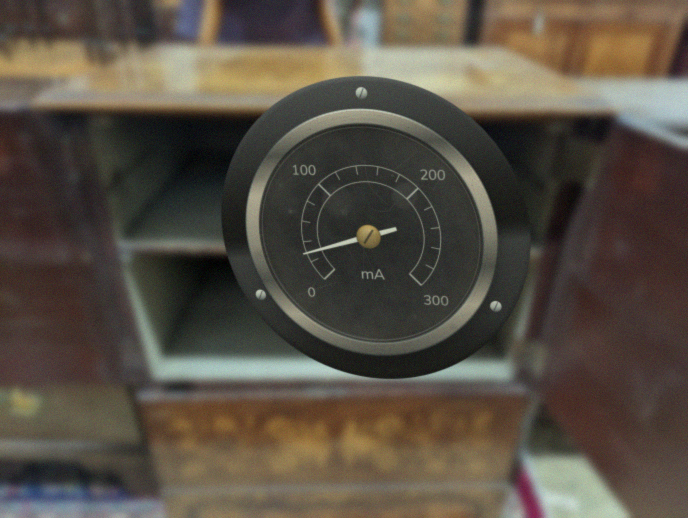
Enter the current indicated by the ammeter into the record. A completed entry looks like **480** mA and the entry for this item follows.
**30** mA
